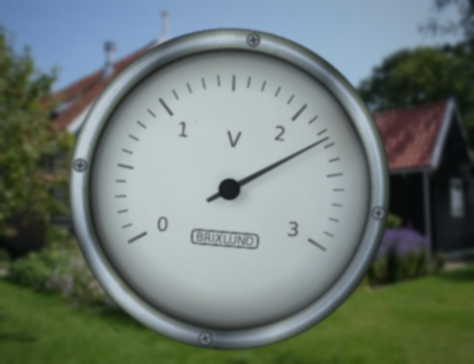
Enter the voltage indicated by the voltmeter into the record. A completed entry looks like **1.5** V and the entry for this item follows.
**2.25** V
